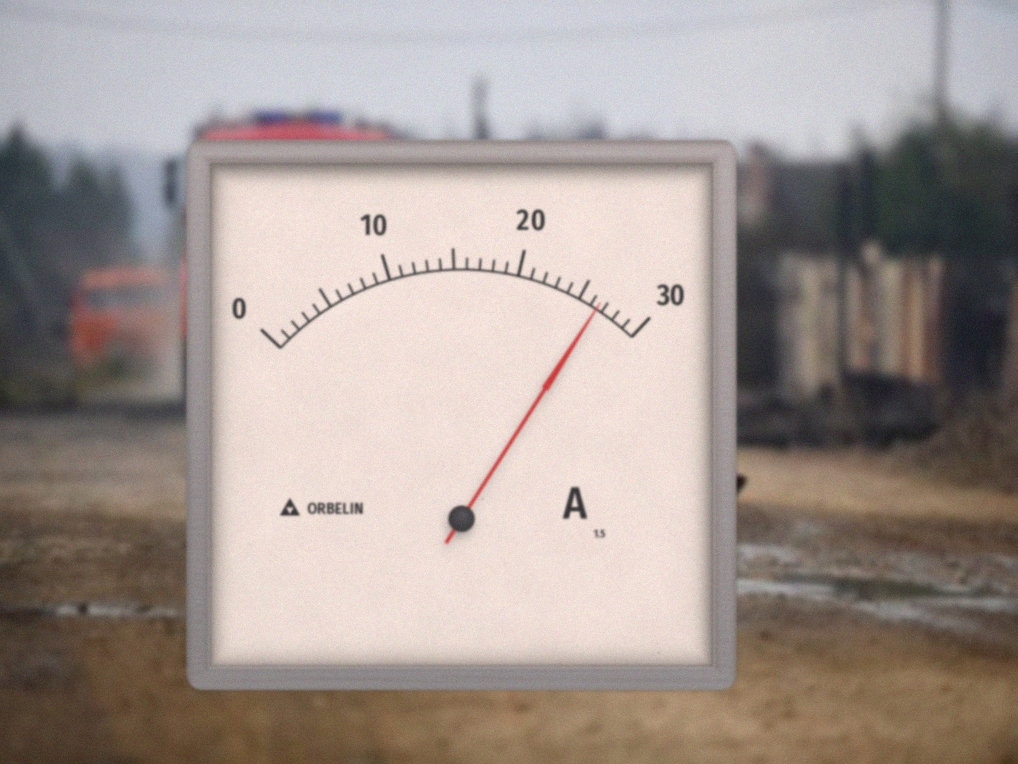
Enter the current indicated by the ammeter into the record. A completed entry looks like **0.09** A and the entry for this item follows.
**26.5** A
